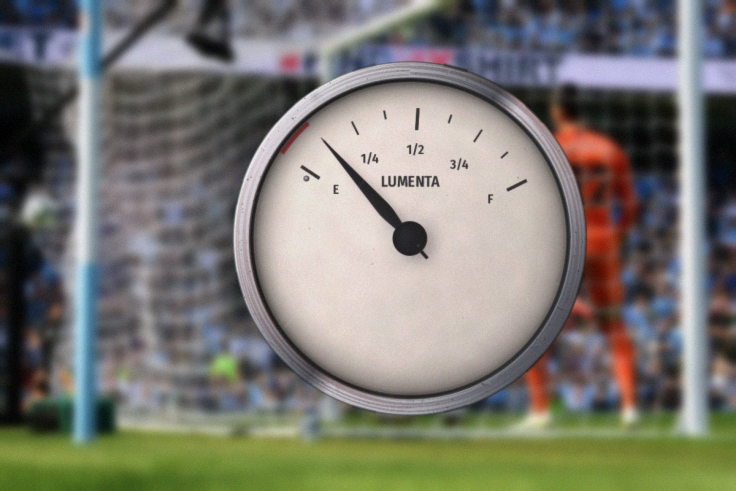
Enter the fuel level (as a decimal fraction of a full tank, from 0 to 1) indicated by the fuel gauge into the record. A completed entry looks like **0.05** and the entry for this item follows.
**0.125**
